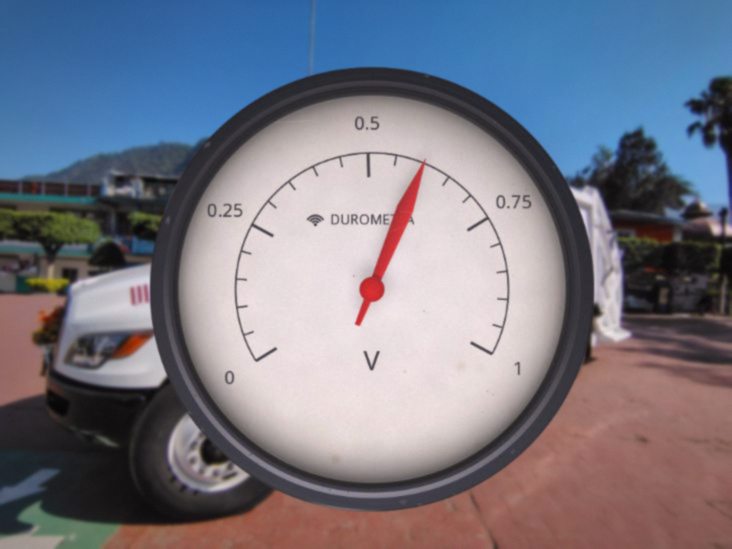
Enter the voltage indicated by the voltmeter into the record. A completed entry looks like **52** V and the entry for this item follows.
**0.6** V
